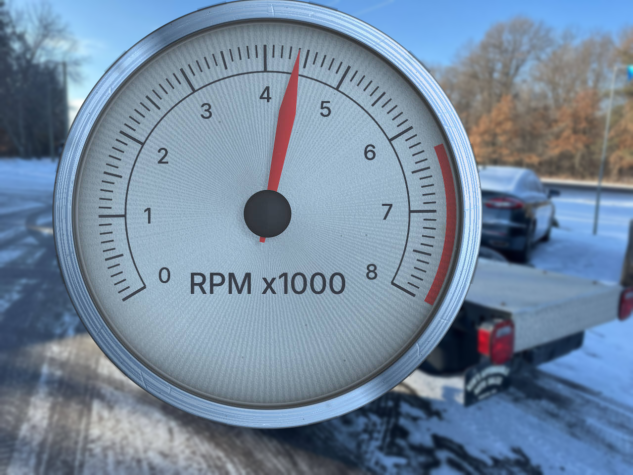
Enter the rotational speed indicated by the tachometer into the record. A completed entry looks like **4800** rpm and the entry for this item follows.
**4400** rpm
